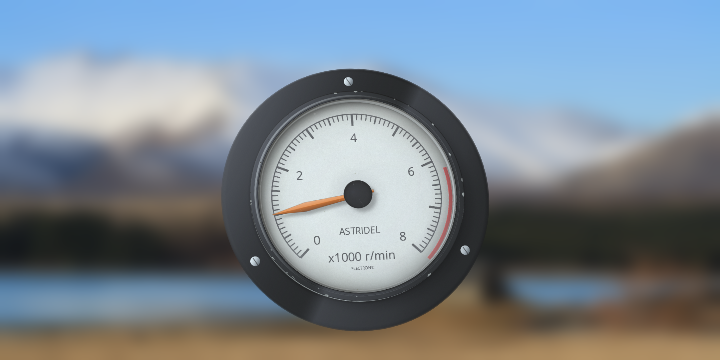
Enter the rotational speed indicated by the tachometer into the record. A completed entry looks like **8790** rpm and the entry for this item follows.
**1000** rpm
